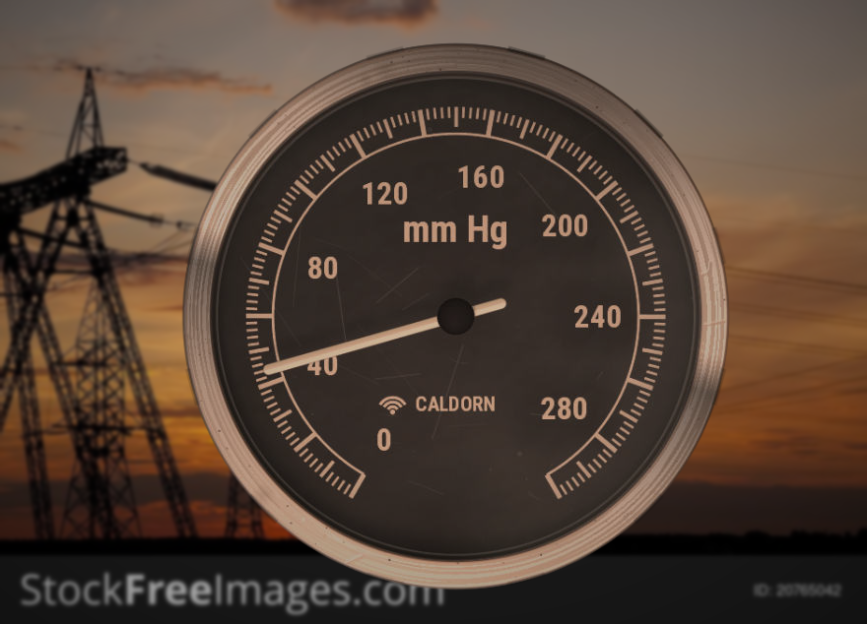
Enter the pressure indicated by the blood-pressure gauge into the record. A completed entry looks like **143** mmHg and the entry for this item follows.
**44** mmHg
